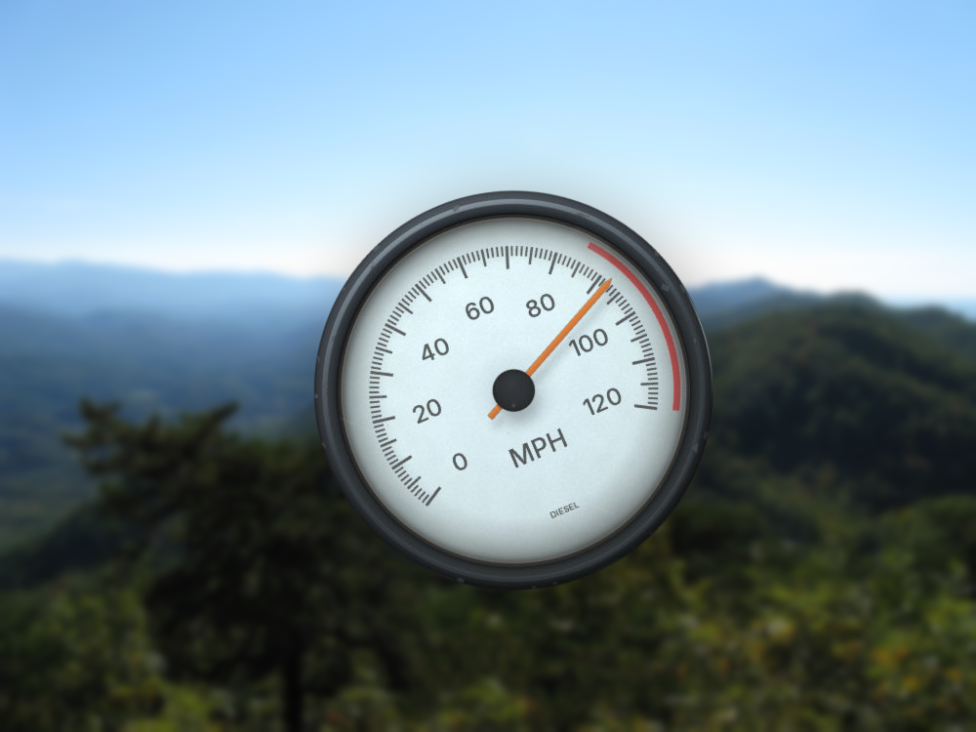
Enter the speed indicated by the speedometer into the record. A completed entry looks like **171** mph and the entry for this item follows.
**92** mph
